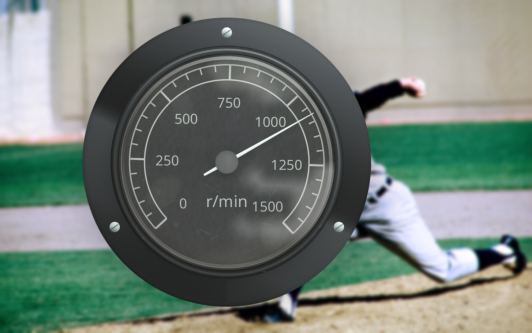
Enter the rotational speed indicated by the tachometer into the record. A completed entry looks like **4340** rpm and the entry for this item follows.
**1075** rpm
